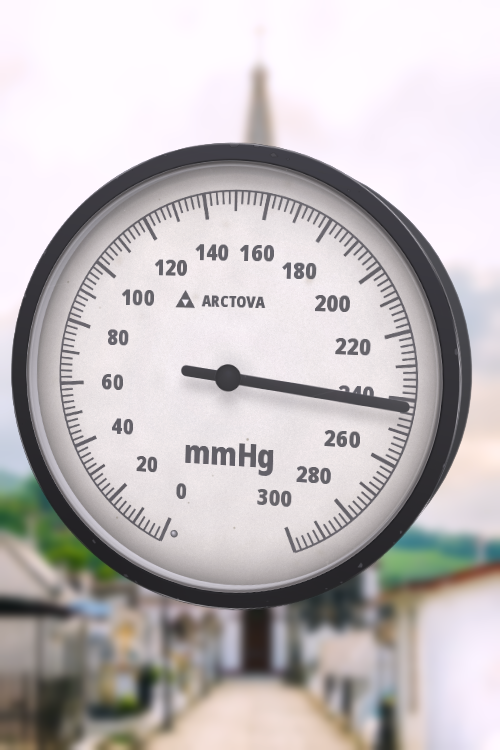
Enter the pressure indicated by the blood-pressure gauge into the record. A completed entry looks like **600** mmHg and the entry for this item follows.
**242** mmHg
